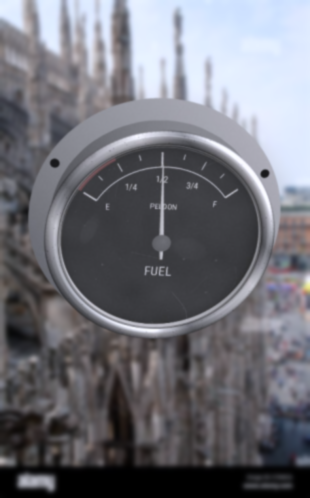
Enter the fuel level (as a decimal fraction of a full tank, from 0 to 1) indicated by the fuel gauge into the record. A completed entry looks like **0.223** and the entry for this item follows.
**0.5**
